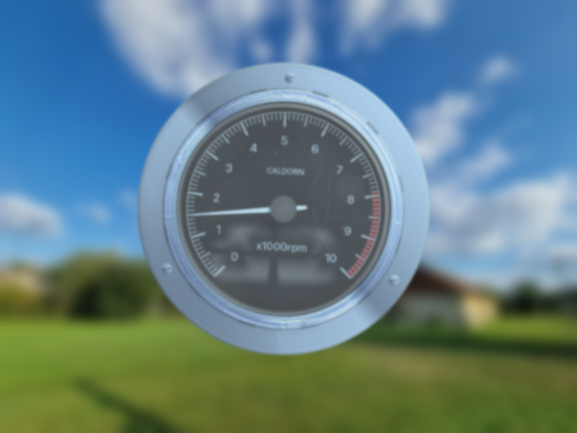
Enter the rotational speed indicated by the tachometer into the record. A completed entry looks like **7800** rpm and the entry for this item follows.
**1500** rpm
